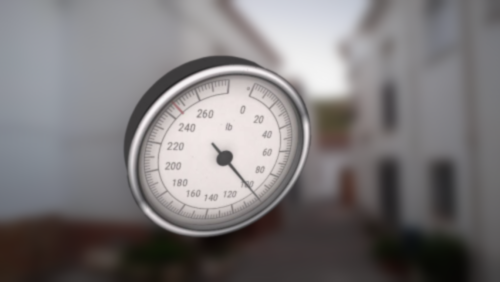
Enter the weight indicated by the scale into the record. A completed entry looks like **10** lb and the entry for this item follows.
**100** lb
